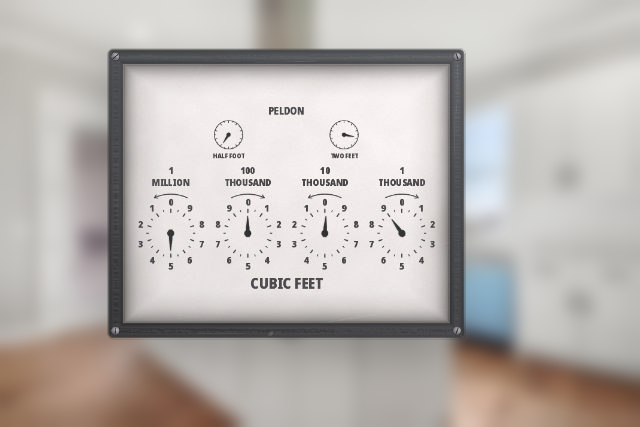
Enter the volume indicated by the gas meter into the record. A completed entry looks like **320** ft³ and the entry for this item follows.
**499900** ft³
